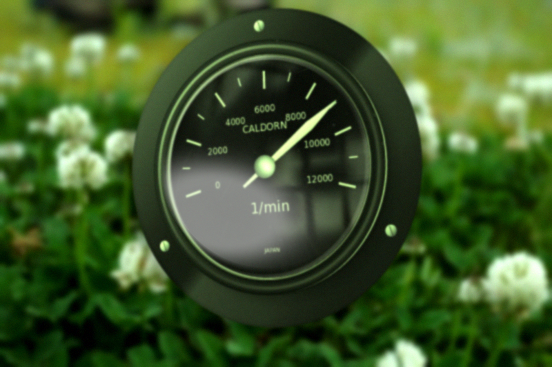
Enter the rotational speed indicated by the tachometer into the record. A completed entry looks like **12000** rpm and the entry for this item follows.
**9000** rpm
